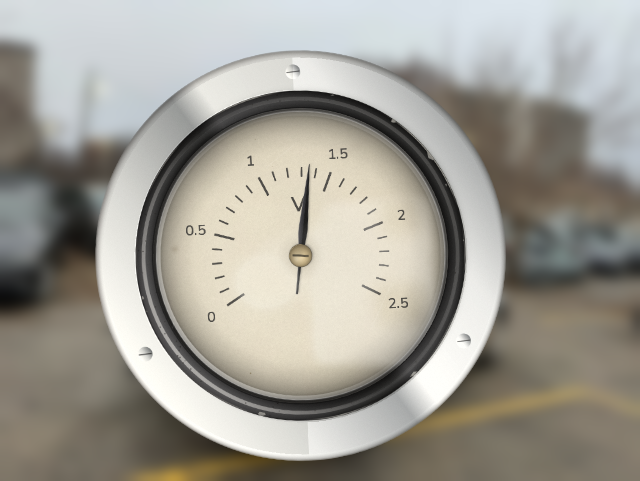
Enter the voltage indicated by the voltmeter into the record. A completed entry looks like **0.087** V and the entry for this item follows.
**1.35** V
